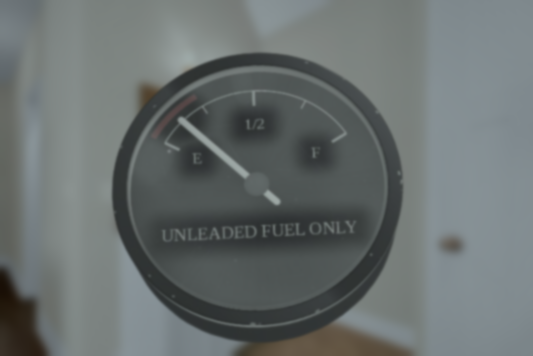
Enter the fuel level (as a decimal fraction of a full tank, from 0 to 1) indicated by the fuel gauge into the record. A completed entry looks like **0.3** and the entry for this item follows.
**0.125**
